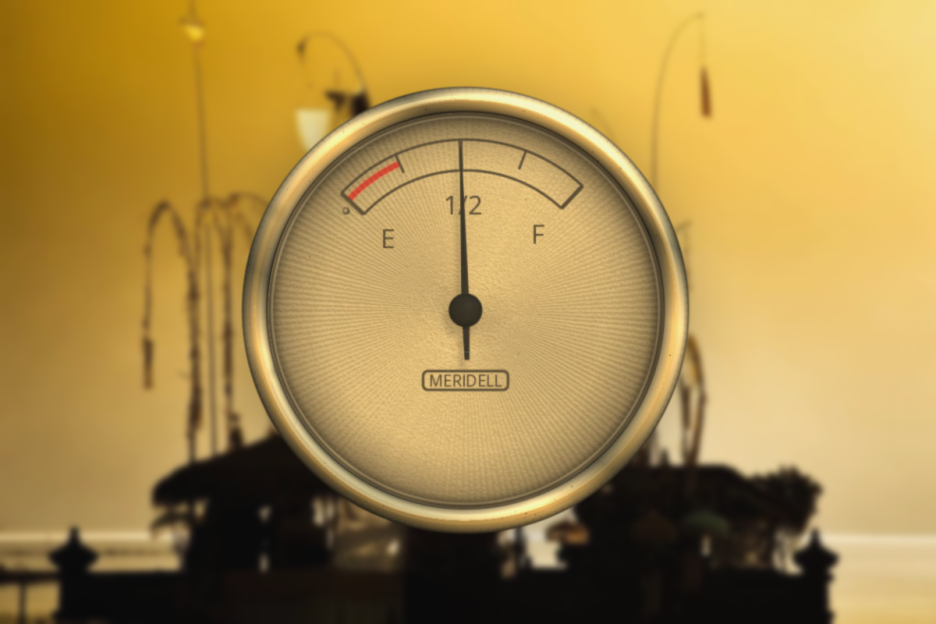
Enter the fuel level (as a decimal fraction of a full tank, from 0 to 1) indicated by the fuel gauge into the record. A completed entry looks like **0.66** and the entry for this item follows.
**0.5**
